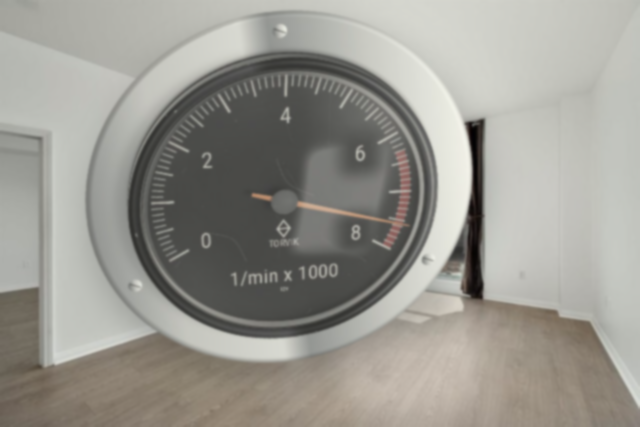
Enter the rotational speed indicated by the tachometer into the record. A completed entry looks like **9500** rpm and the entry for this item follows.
**7500** rpm
